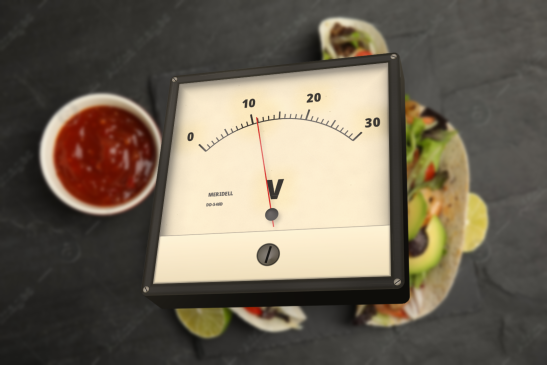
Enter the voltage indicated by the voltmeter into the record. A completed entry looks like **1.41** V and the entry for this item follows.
**11** V
